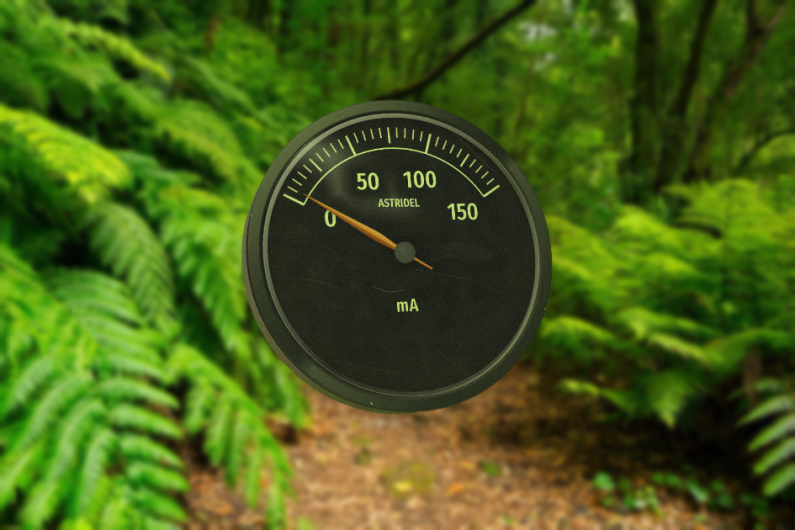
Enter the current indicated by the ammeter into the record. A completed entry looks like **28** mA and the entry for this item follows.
**5** mA
